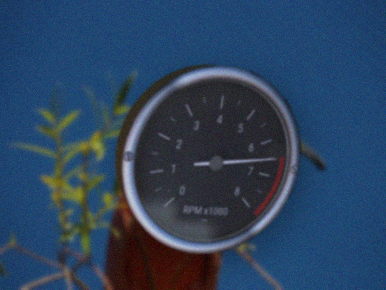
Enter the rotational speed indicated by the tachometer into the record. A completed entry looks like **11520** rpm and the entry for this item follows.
**6500** rpm
